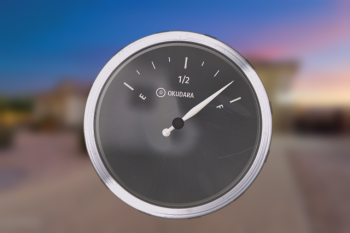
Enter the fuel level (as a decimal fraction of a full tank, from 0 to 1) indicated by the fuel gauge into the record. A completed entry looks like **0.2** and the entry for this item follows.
**0.875**
